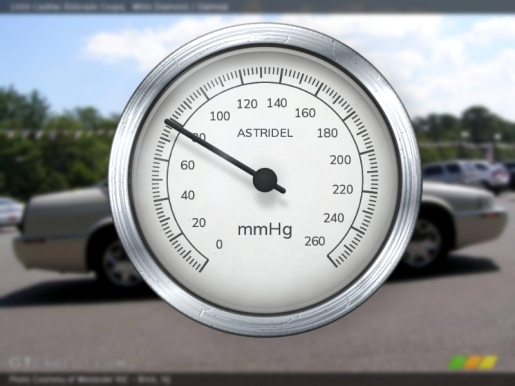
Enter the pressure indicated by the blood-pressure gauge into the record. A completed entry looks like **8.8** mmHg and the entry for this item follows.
**78** mmHg
